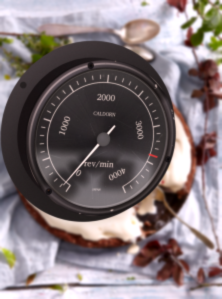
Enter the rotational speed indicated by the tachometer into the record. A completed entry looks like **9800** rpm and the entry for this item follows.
**100** rpm
